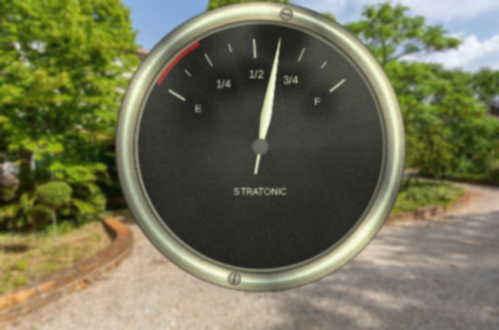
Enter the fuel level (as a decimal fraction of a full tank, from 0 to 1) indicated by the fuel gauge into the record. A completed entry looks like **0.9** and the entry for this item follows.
**0.625**
